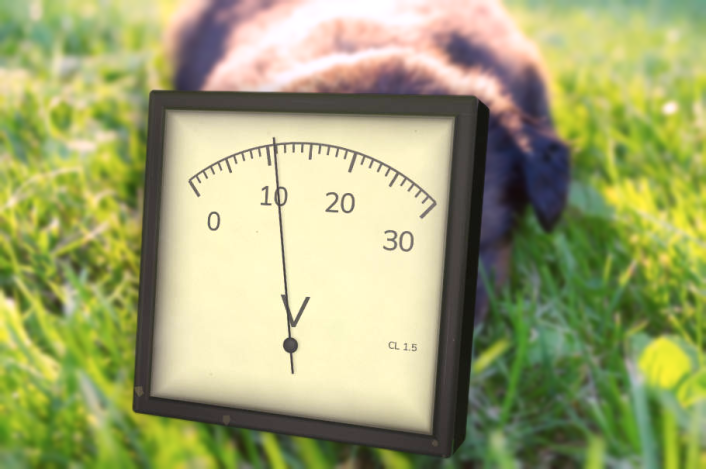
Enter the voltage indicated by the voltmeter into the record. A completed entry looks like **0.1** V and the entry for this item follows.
**11** V
